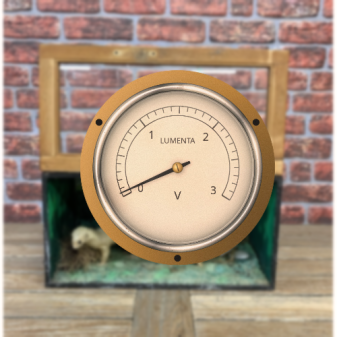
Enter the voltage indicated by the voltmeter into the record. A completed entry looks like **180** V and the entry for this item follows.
**0.05** V
